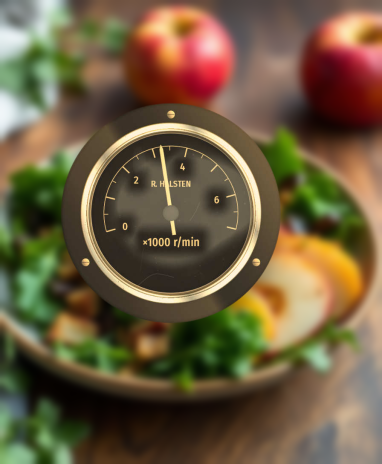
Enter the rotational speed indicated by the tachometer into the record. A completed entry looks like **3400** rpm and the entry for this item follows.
**3250** rpm
